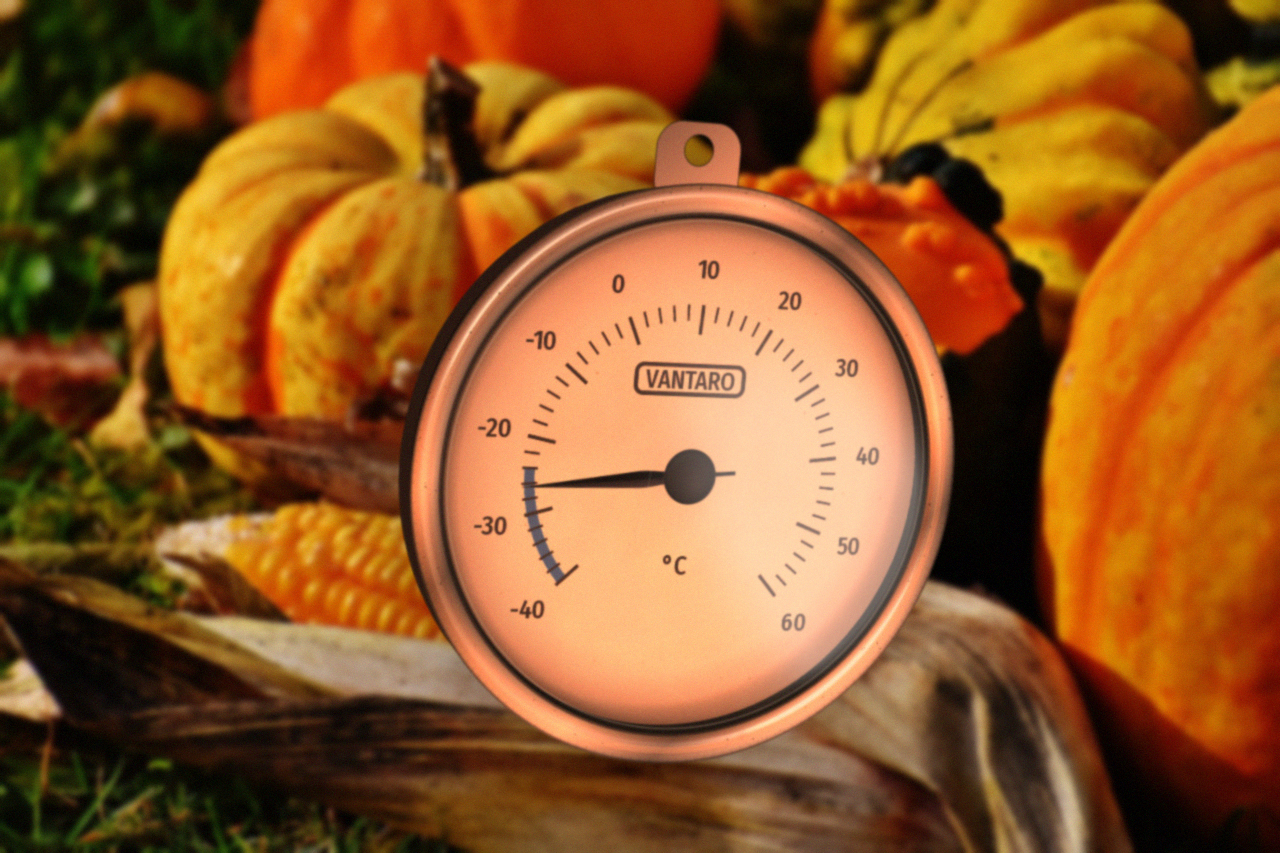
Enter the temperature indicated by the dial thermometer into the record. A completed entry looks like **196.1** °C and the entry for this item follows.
**-26** °C
